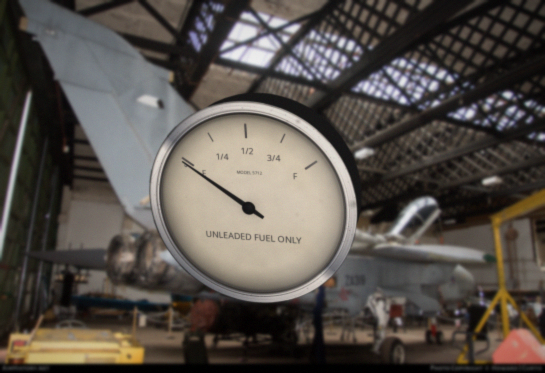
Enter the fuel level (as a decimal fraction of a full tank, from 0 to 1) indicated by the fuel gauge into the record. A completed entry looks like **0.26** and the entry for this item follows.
**0**
